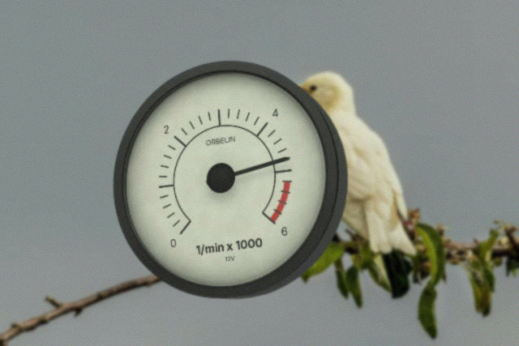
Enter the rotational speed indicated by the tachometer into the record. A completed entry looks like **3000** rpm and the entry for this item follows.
**4800** rpm
